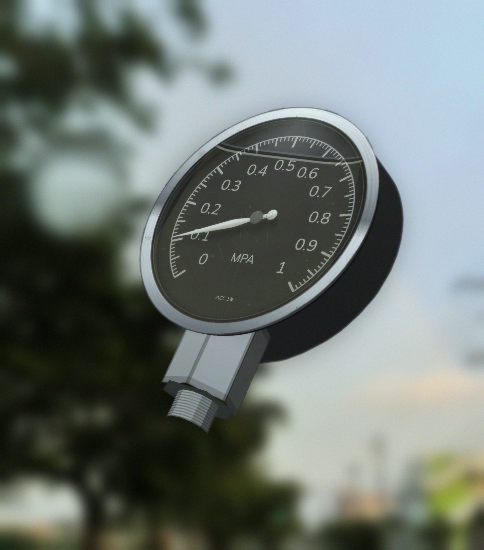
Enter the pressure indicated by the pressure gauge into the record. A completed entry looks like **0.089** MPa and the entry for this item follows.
**0.1** MPa
